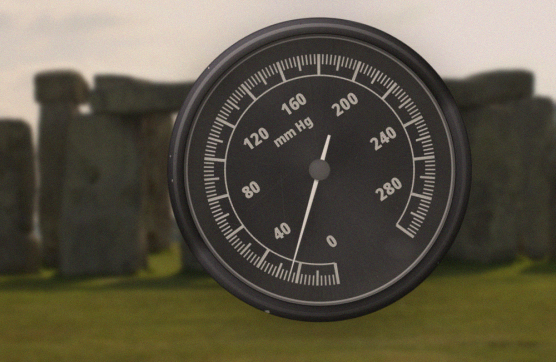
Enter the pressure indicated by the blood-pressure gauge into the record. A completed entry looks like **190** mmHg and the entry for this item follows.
**24** mmHg
